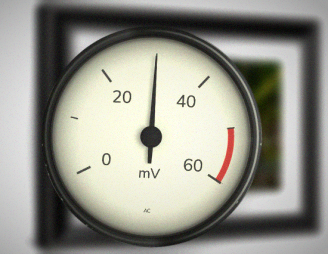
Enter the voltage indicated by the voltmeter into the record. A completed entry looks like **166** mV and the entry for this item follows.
**30** mV
